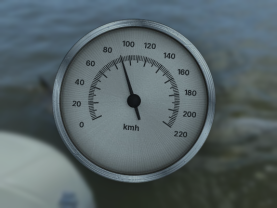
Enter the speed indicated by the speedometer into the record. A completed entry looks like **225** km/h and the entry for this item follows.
**90** km/h
